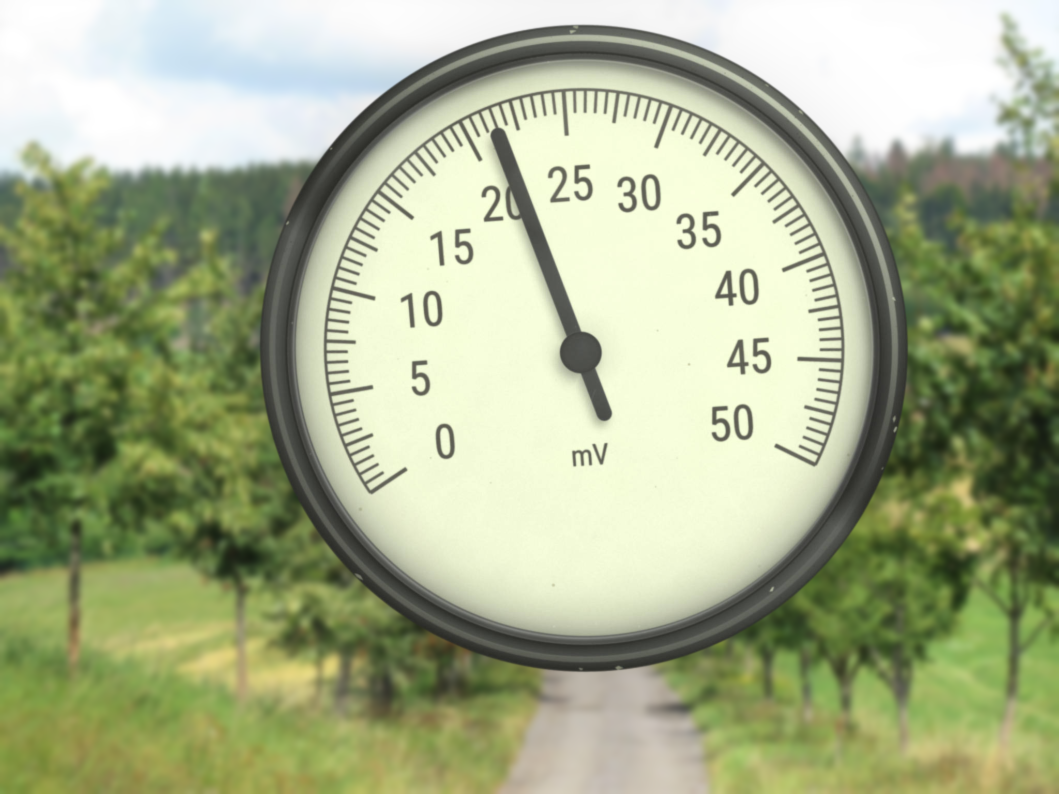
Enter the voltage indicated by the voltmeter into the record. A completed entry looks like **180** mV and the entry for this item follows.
**21.5** mV
